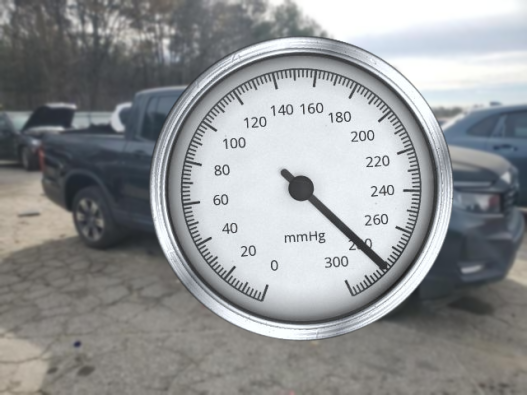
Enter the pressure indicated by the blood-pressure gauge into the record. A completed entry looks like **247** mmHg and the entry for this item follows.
**280** mmHg
